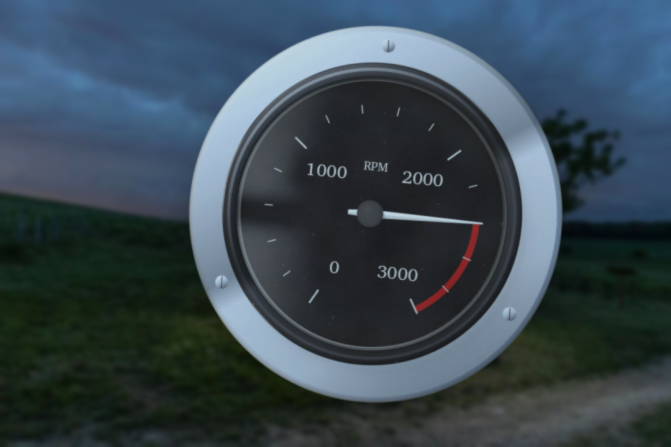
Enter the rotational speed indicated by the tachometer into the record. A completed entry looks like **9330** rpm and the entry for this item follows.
**2400** rpm
